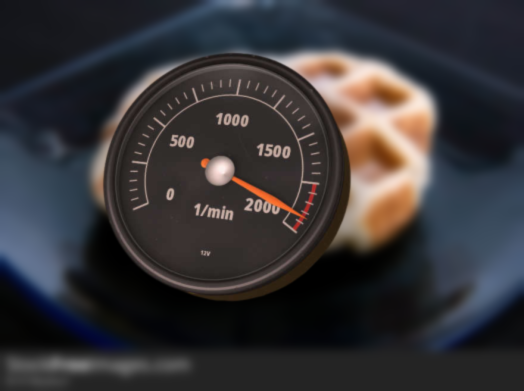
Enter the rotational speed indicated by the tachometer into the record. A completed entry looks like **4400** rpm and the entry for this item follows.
**1925** rpm
